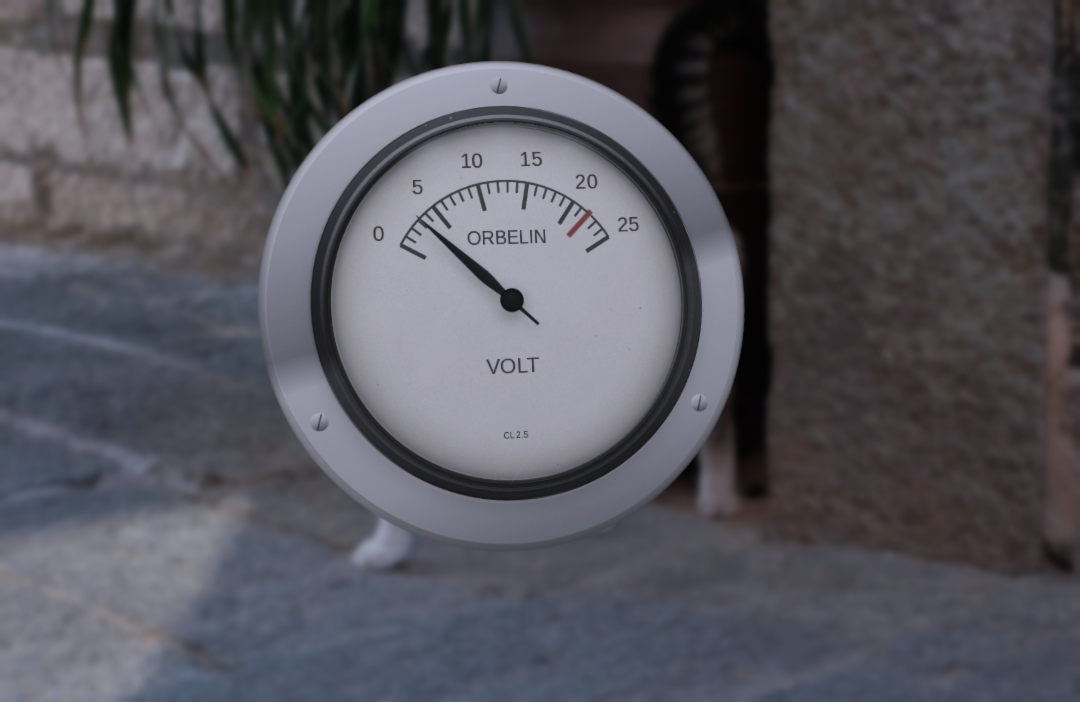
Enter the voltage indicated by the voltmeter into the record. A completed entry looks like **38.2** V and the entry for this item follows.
**3** V
